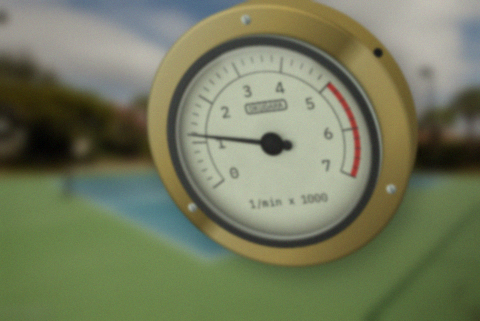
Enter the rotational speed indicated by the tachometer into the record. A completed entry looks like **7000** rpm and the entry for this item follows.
**1200** rpm
